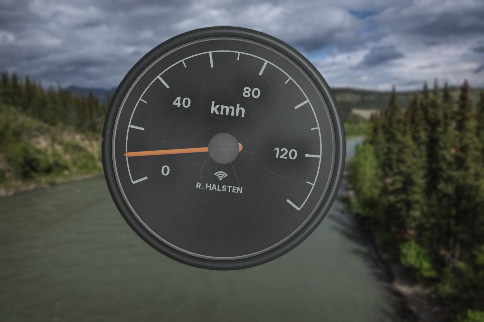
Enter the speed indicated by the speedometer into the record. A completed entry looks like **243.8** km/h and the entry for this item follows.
**10** km/h
